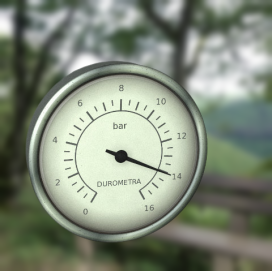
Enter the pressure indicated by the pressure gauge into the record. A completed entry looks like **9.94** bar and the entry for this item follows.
**14** bar
